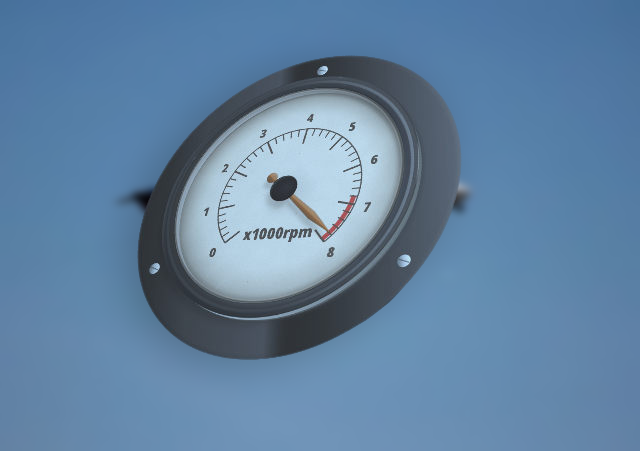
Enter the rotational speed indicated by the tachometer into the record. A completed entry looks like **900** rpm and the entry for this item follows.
**7800** rpm
